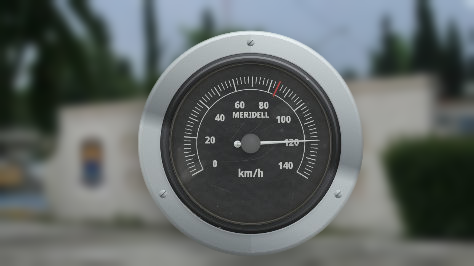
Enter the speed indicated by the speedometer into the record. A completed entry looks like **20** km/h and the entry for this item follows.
**120** km/h
